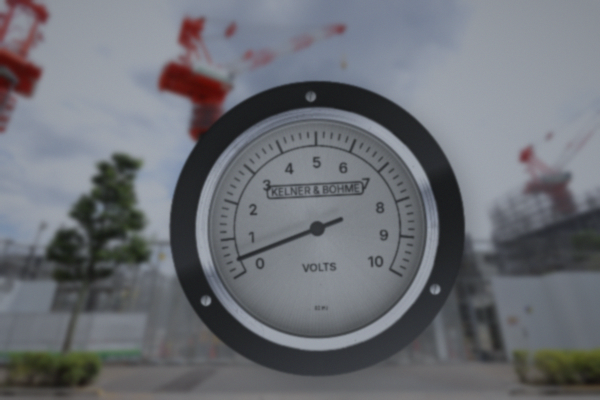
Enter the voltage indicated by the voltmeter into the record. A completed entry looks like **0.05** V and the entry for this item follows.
**0.4** V
